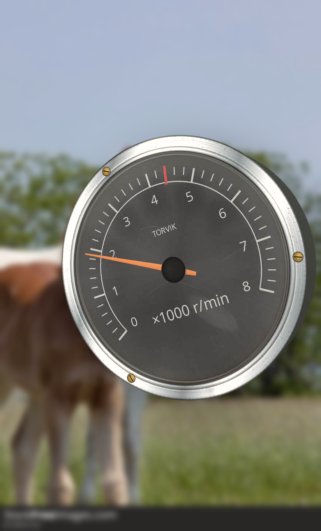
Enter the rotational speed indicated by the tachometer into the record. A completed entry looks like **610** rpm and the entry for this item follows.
**1900** rpm
